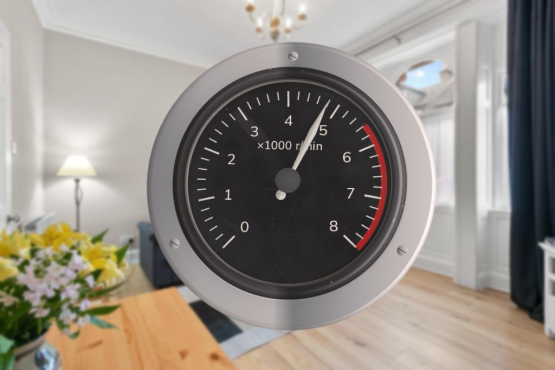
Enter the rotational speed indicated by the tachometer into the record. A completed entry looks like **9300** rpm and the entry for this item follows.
**4800** rpm
